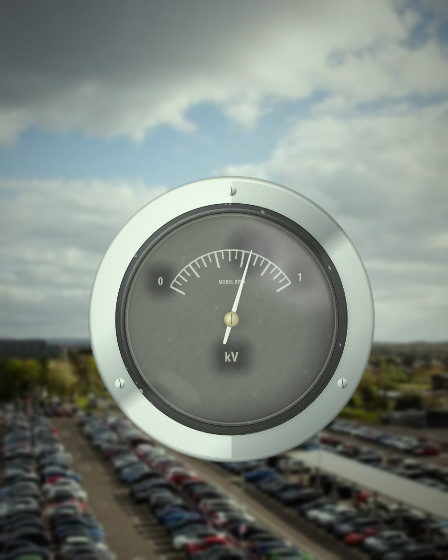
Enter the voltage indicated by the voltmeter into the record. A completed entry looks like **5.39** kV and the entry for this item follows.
**0.65** kV
